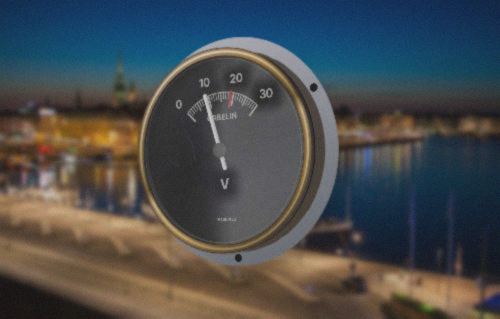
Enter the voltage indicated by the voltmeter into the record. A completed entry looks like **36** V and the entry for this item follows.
**10** V
